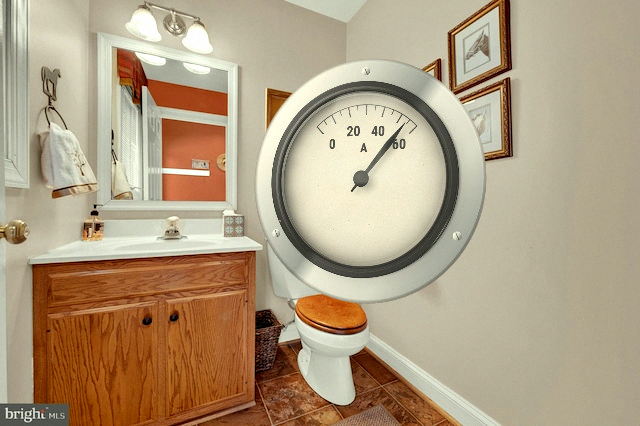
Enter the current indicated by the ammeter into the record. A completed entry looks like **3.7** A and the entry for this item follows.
**55** A
